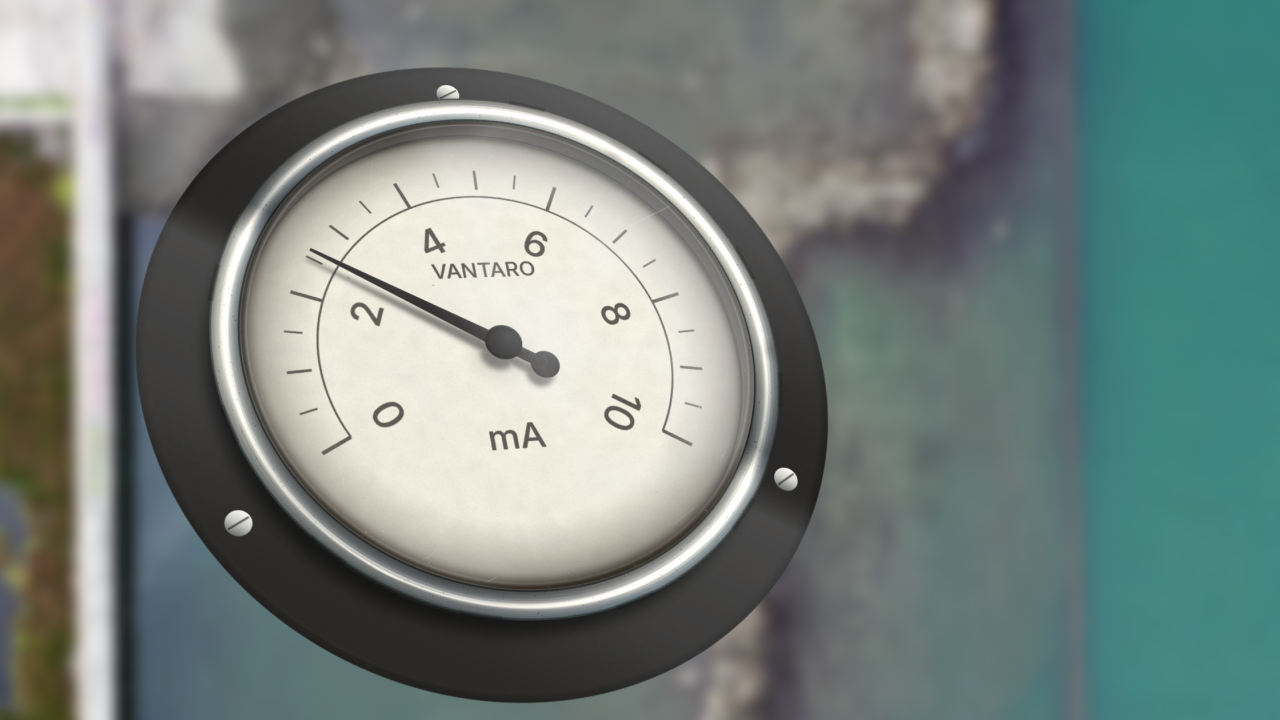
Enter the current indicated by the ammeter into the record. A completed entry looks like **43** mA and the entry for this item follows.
**2.5** mA
